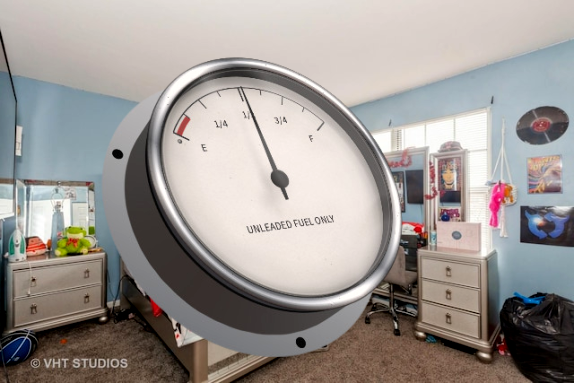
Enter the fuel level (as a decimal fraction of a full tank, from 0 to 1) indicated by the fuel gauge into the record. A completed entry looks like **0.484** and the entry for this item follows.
**0.5**
